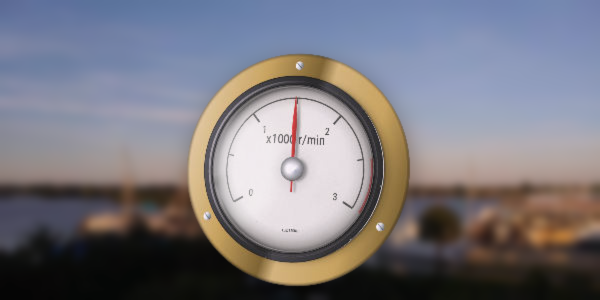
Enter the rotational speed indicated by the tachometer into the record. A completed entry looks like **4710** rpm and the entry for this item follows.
**1500** rpm
